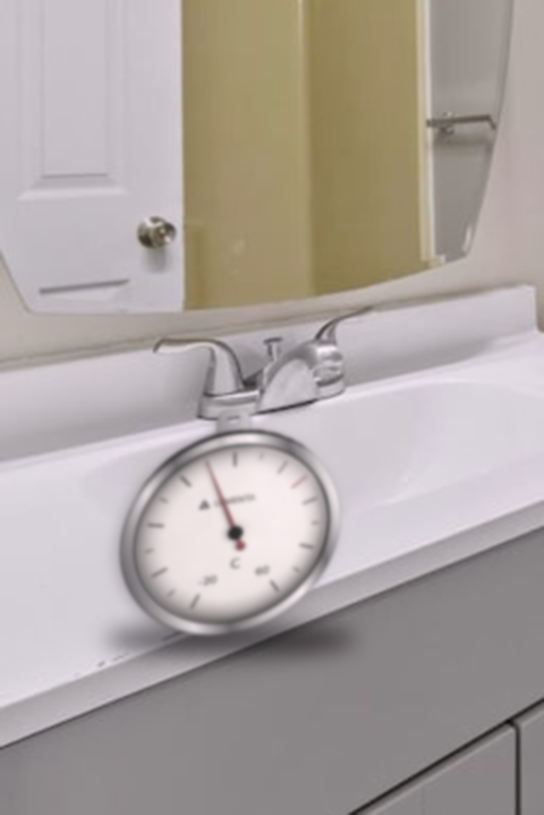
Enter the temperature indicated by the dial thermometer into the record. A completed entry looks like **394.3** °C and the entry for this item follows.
**15** °C
